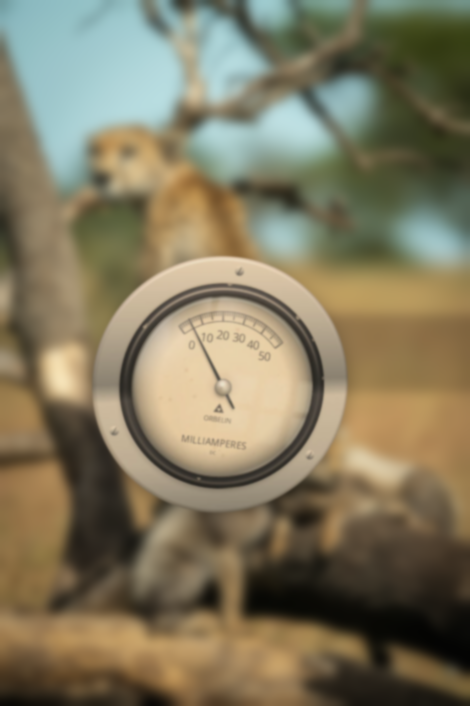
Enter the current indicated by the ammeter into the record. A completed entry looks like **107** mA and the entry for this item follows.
**5** mA
